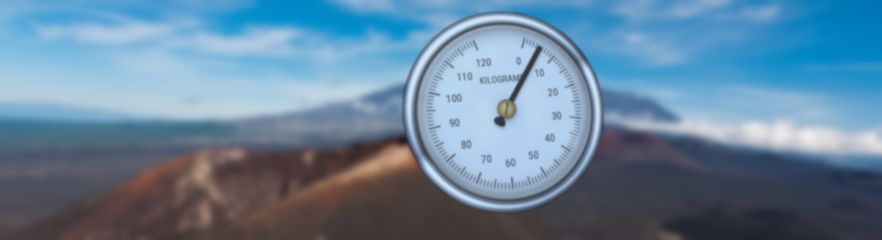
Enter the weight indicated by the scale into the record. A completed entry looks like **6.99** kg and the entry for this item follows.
**5** kg
